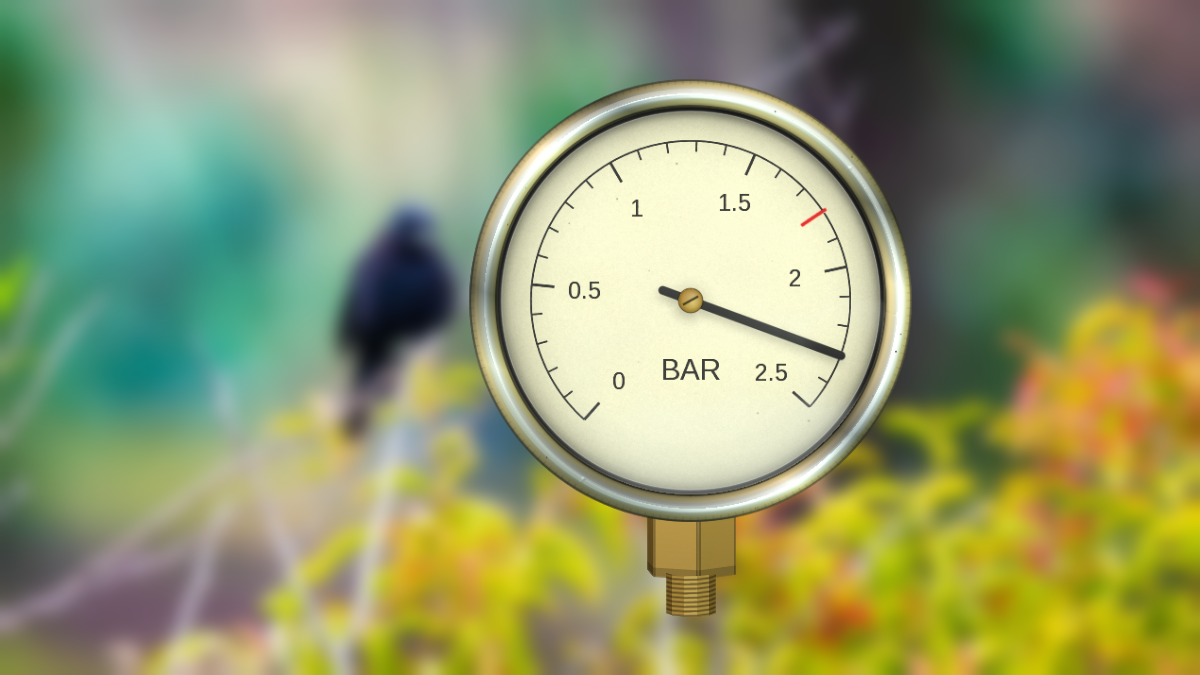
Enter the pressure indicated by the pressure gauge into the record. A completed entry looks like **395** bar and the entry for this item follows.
**2.3** bar
